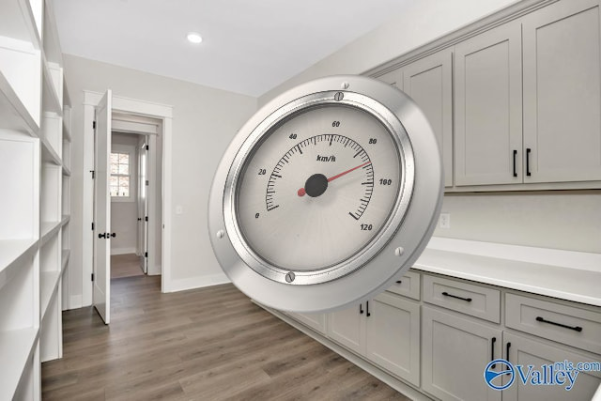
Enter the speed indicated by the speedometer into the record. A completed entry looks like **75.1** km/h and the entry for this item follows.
**90** km/h
